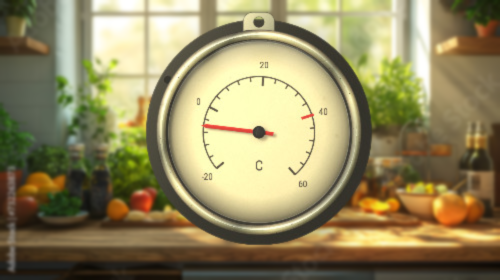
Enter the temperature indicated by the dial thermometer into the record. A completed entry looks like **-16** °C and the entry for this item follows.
**-6** °C
